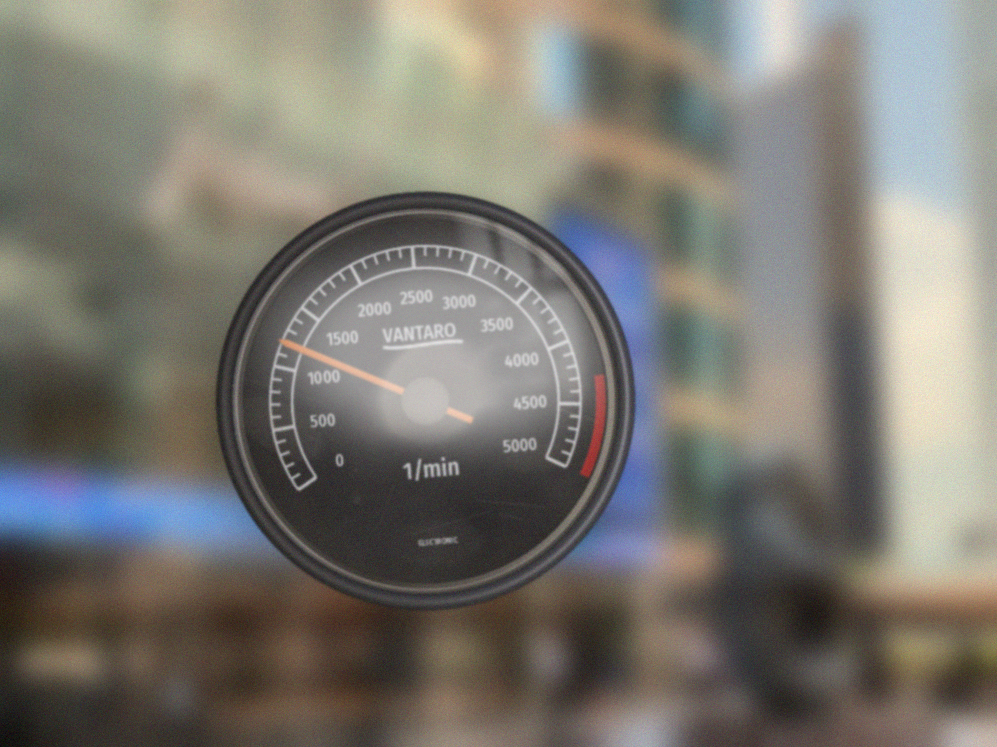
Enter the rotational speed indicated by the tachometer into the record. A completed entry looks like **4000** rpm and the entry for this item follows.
**1200** rpm
